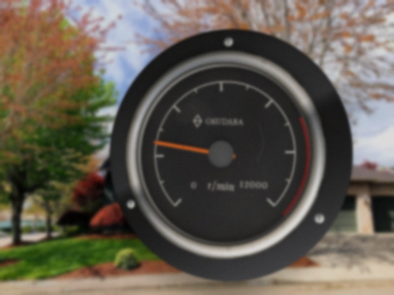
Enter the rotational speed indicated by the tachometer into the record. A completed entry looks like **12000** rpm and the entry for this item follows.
**2500** rpm
